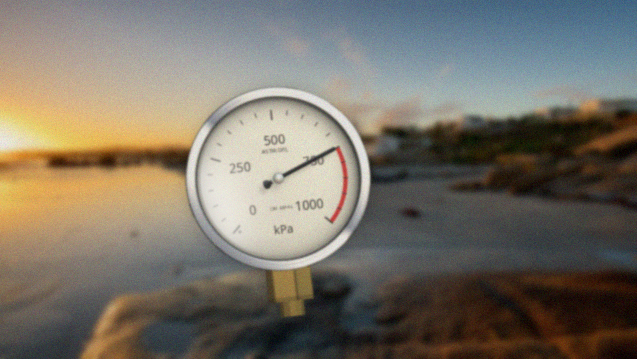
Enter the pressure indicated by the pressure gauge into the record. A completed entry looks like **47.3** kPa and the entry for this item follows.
**750** kPa
